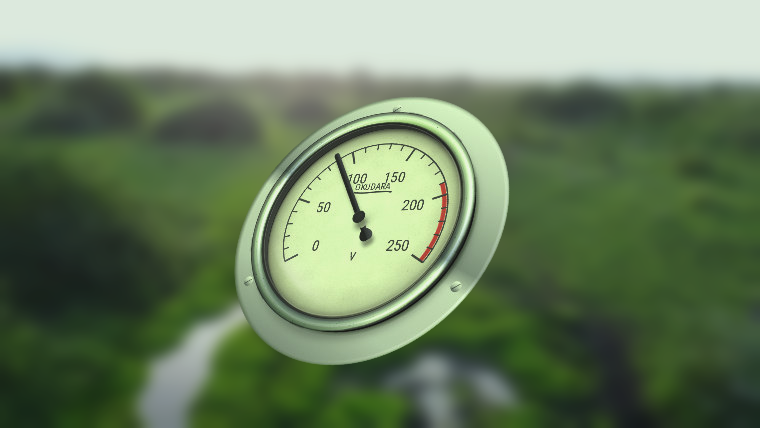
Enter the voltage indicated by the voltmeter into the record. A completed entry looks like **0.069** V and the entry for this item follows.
**90** V
